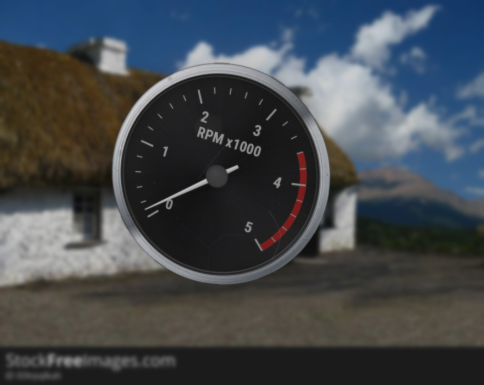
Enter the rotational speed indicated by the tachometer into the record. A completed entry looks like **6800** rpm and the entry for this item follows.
**100** rpm
